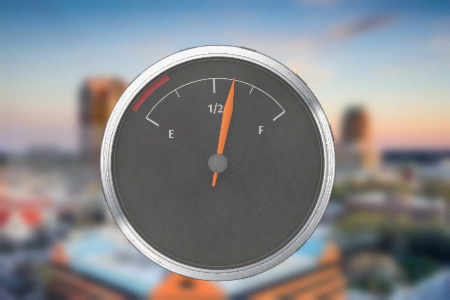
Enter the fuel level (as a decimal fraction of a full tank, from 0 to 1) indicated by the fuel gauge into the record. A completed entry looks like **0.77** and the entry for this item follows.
**0.625**
